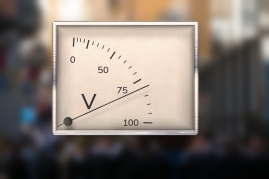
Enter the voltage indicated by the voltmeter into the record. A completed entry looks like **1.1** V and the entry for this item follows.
**80** V
